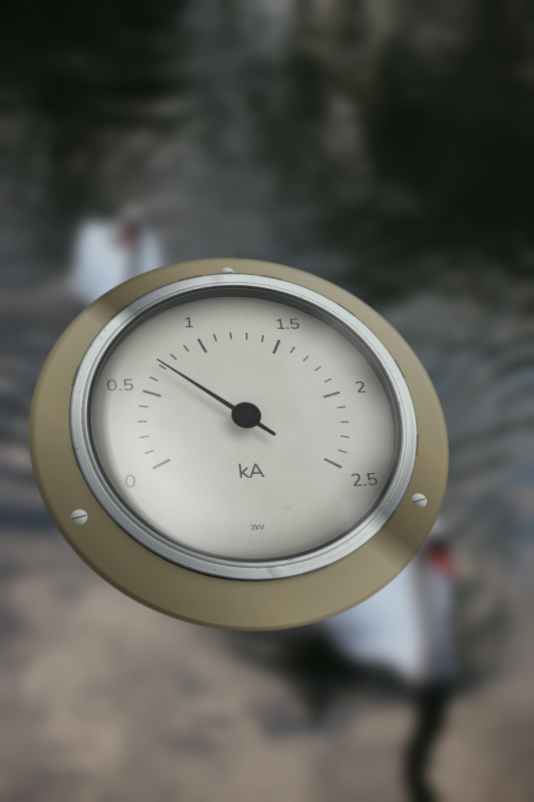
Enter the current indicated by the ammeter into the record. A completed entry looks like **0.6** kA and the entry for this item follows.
**0.7** kA
